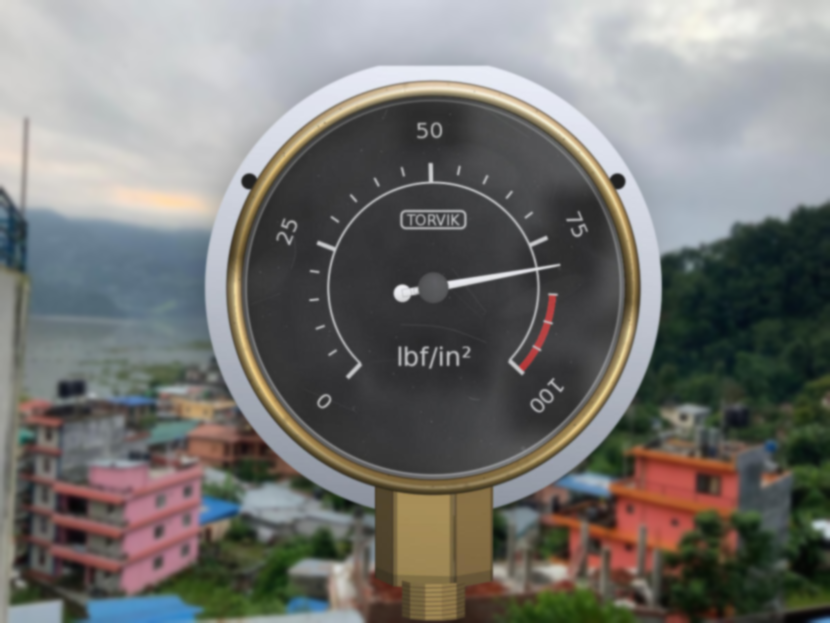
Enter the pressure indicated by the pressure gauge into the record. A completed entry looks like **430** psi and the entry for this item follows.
**80** psi
